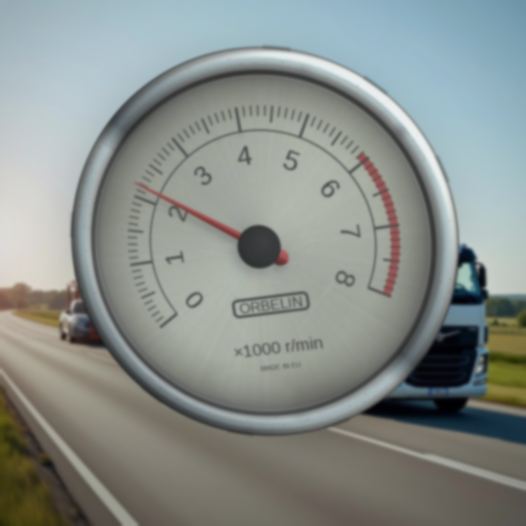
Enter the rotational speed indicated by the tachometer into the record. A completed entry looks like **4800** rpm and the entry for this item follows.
**2200** rpm
